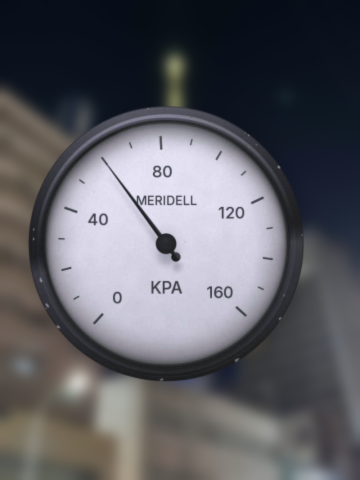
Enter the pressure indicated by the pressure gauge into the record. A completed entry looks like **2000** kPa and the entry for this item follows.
**60** kPa
